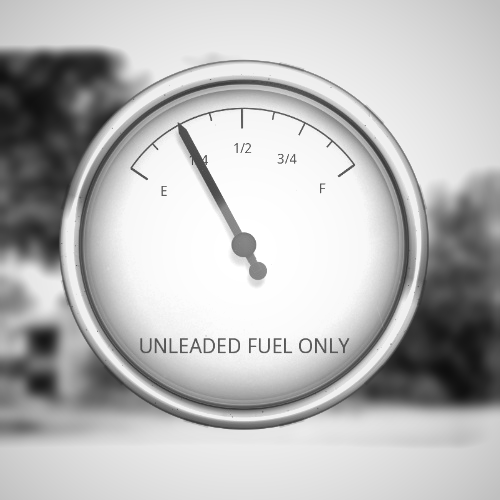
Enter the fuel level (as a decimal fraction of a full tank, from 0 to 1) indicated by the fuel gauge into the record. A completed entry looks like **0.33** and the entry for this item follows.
**0.25**
